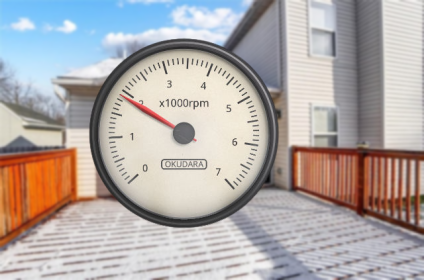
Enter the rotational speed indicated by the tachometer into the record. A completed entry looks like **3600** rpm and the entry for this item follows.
**1900** rpm
